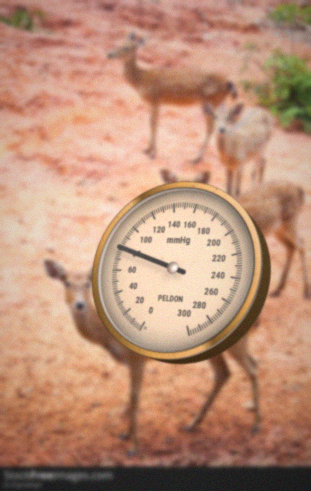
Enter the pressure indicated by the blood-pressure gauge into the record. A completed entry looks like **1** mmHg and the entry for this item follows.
**80** mmHg
